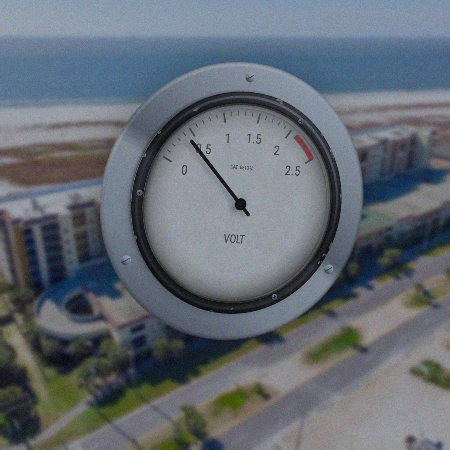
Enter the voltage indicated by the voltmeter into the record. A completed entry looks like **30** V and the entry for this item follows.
**0.4** V
